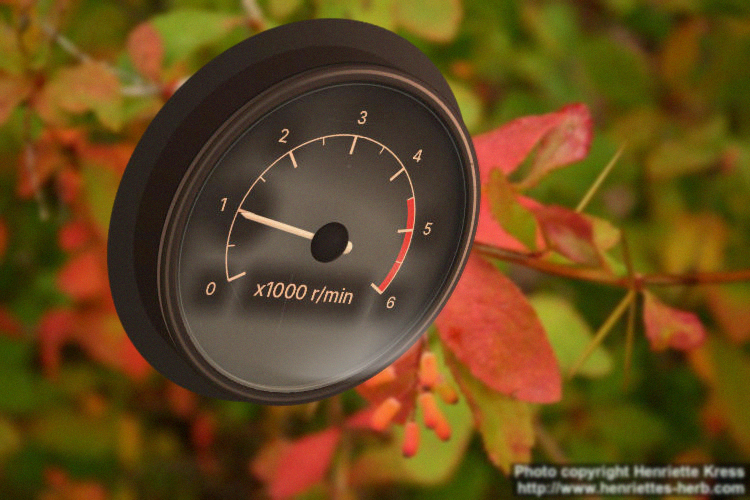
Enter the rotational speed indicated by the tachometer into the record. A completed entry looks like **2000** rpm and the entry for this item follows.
**1000** rpm
